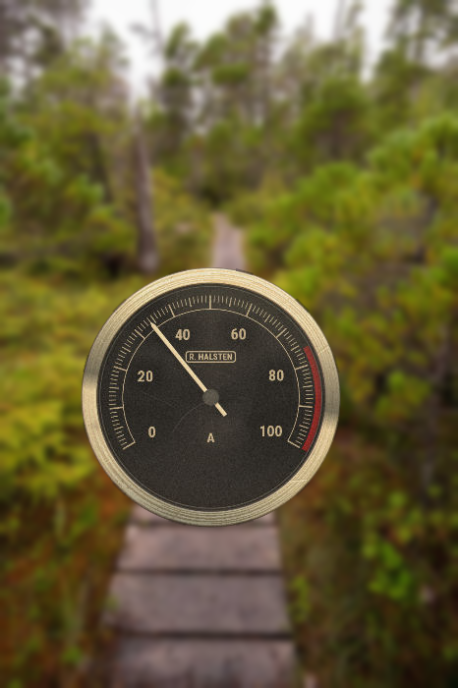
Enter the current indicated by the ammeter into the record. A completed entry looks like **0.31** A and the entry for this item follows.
**34** A
